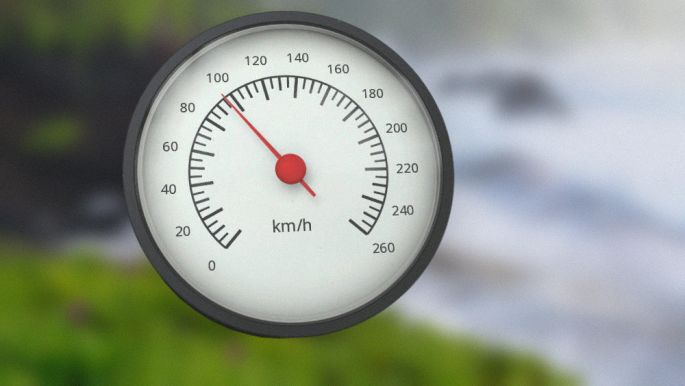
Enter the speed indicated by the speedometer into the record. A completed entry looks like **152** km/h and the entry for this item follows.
**95** km/h
